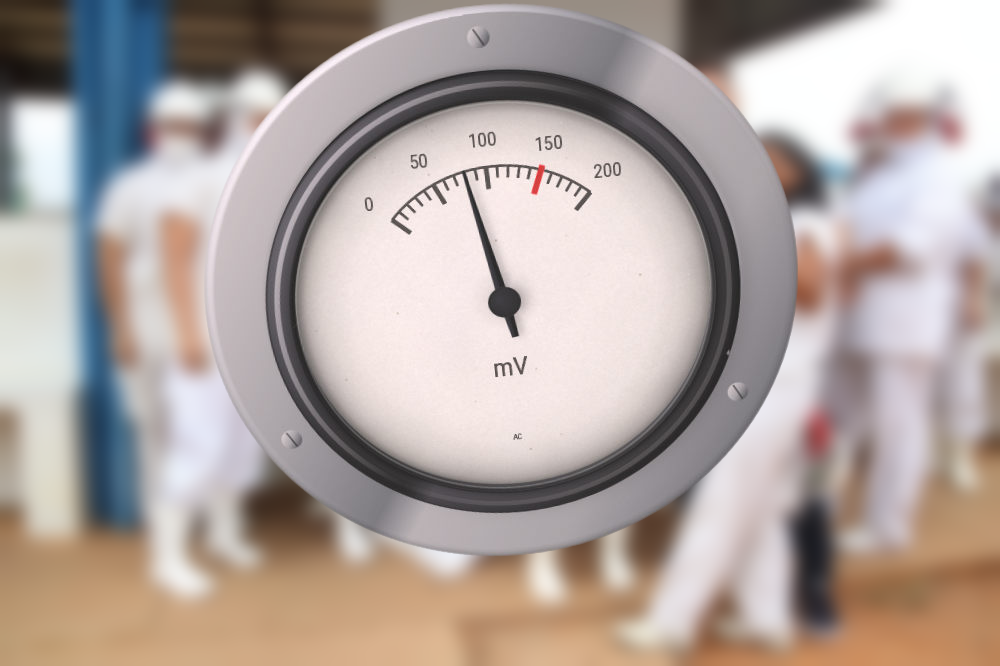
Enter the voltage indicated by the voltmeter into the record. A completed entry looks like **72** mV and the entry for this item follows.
**80** mV
